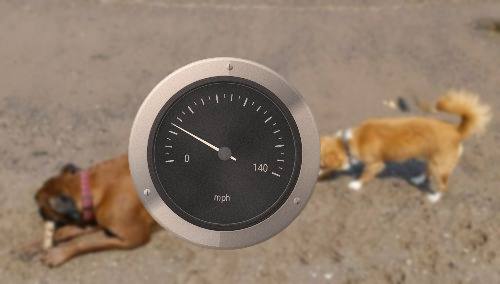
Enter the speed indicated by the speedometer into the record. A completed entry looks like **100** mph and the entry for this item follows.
**25** mph
